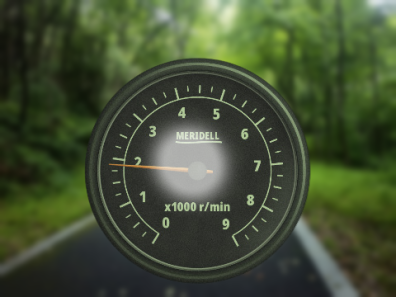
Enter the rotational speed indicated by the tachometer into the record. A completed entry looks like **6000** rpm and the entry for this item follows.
**1875** rpm
